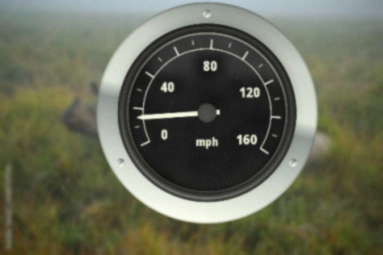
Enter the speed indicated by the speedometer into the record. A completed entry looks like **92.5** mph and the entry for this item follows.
**15** mph
